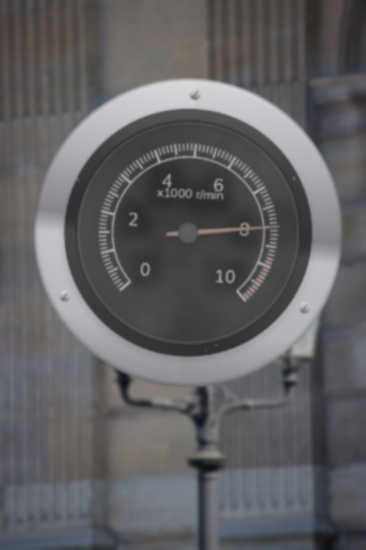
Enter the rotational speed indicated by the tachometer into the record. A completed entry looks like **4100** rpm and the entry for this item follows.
**8000** rpm
